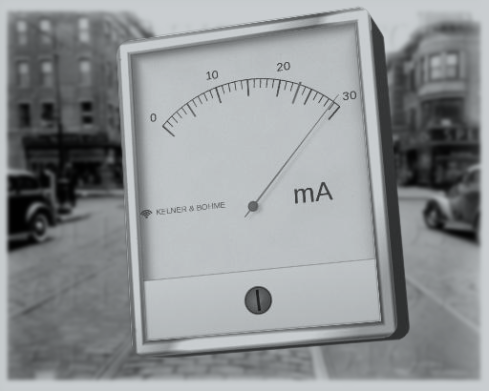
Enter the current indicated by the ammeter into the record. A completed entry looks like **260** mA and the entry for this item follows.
**29** mA
